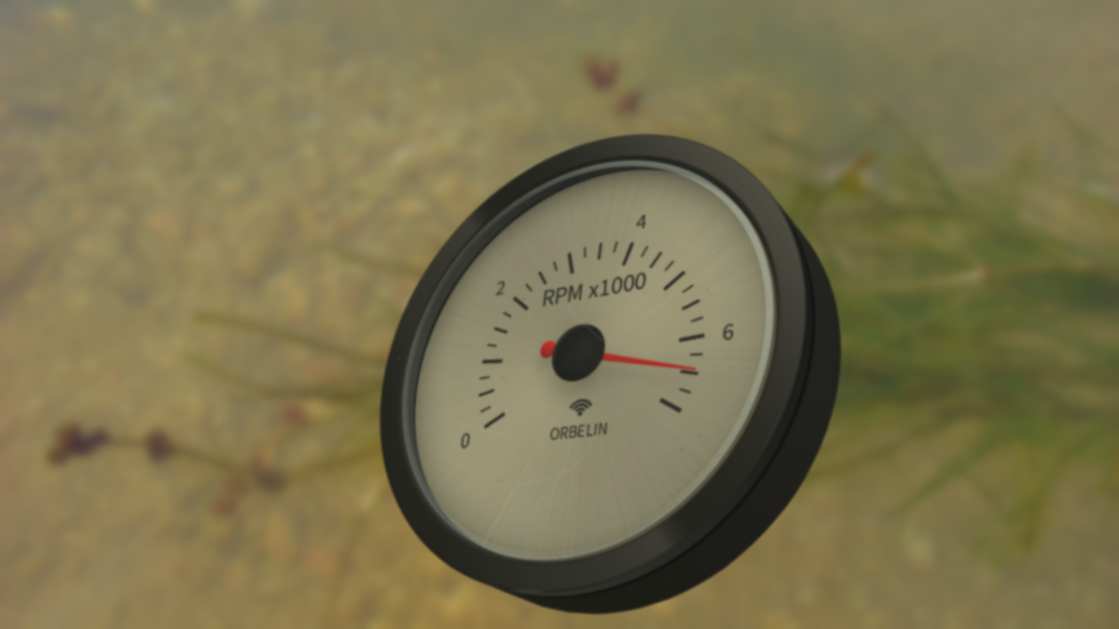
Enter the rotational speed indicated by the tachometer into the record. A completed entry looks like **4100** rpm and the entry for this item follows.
**6500** rpm
